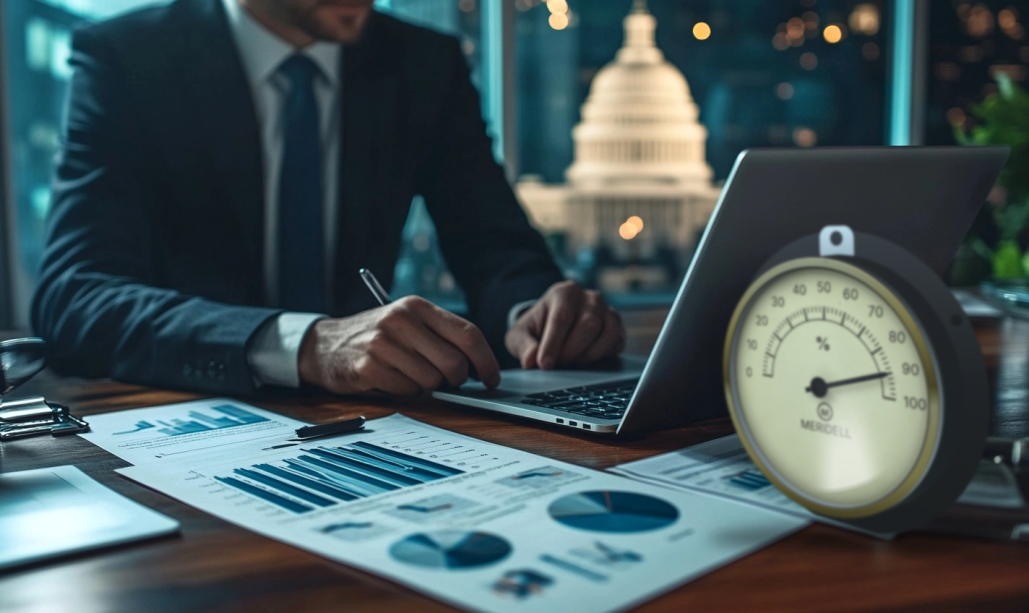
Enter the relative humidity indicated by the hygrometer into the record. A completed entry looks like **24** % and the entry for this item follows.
**90** %
